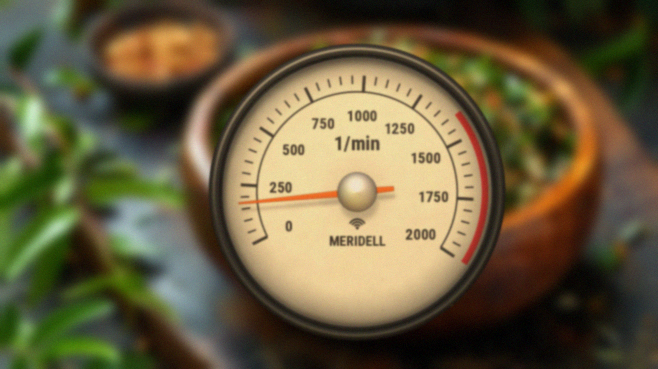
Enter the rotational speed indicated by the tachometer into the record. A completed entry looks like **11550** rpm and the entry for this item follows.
**175** rpm
